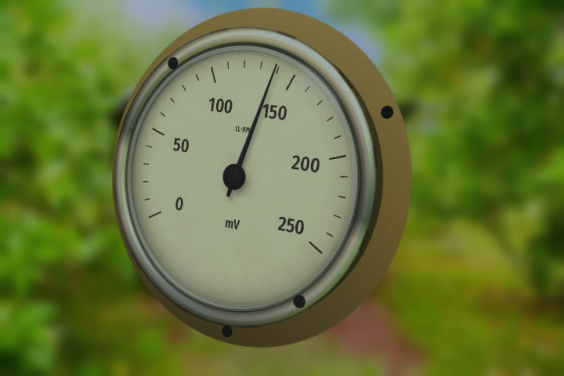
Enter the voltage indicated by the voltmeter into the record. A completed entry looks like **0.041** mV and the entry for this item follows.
**140** mV
